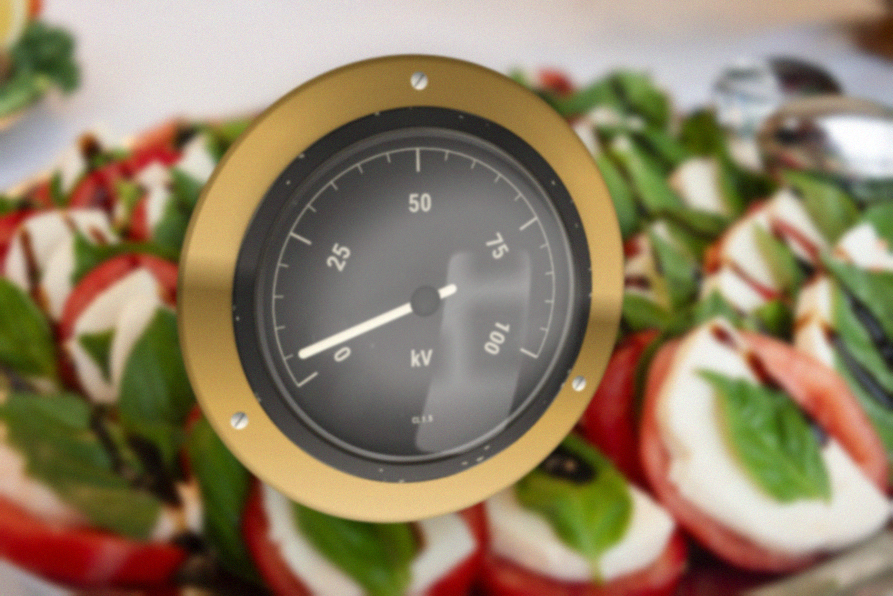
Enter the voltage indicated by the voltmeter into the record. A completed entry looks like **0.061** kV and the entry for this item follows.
**5** kV
